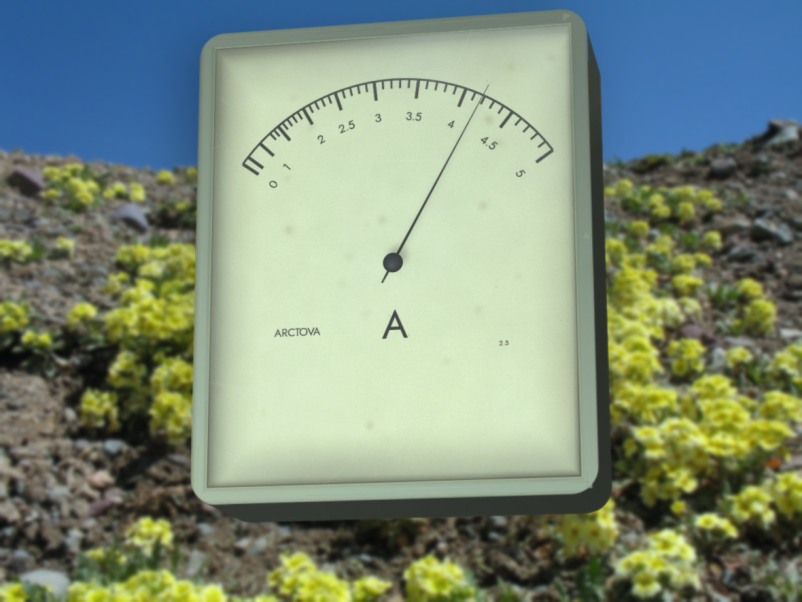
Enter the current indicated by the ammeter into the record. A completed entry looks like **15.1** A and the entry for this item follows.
**4.2** A
